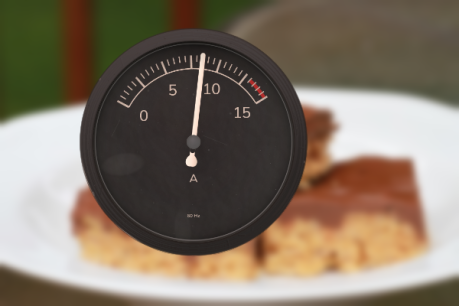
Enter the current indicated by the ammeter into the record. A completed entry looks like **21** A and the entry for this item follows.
**8.5** A
